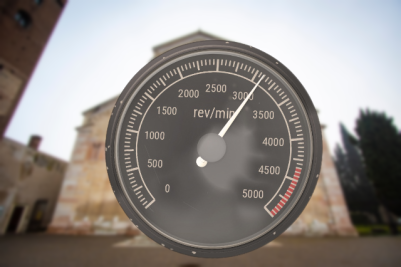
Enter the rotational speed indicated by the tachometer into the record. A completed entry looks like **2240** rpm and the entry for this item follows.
**3100** rpm
